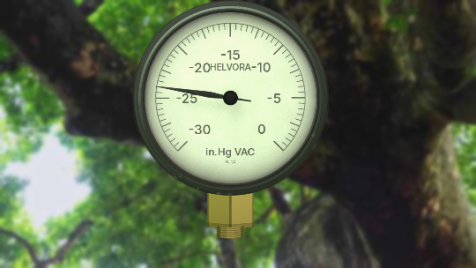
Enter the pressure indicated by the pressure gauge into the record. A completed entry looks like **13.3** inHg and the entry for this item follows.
**-24** inHg
